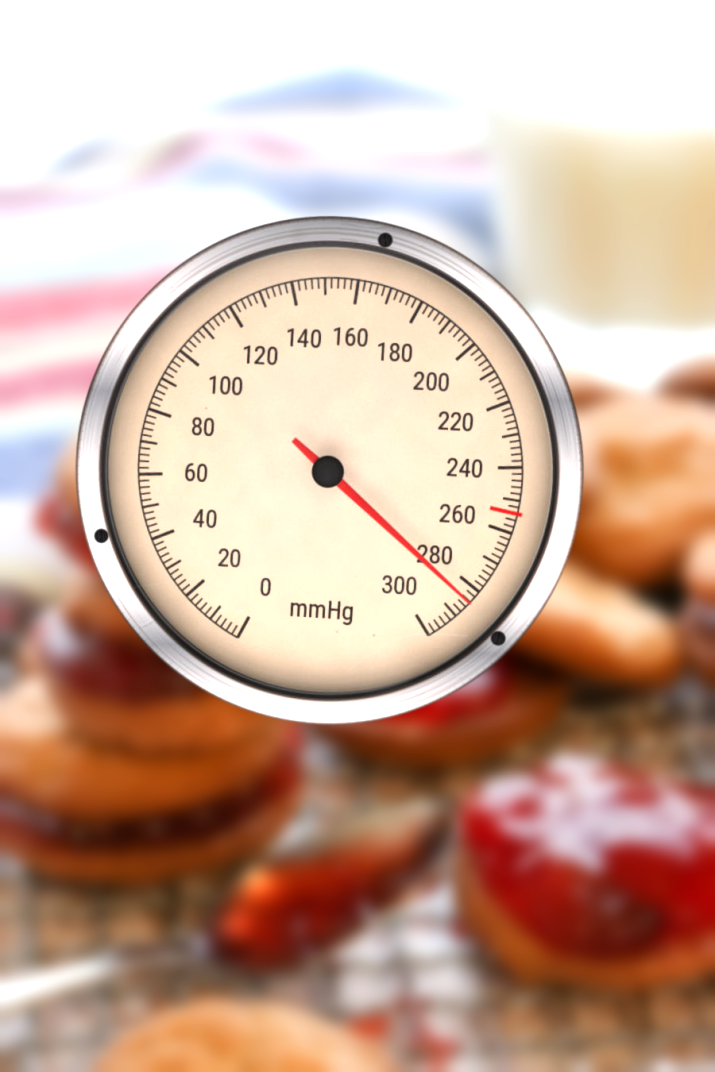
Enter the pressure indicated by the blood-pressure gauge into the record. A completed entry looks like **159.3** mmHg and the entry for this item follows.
**284** mmHg
